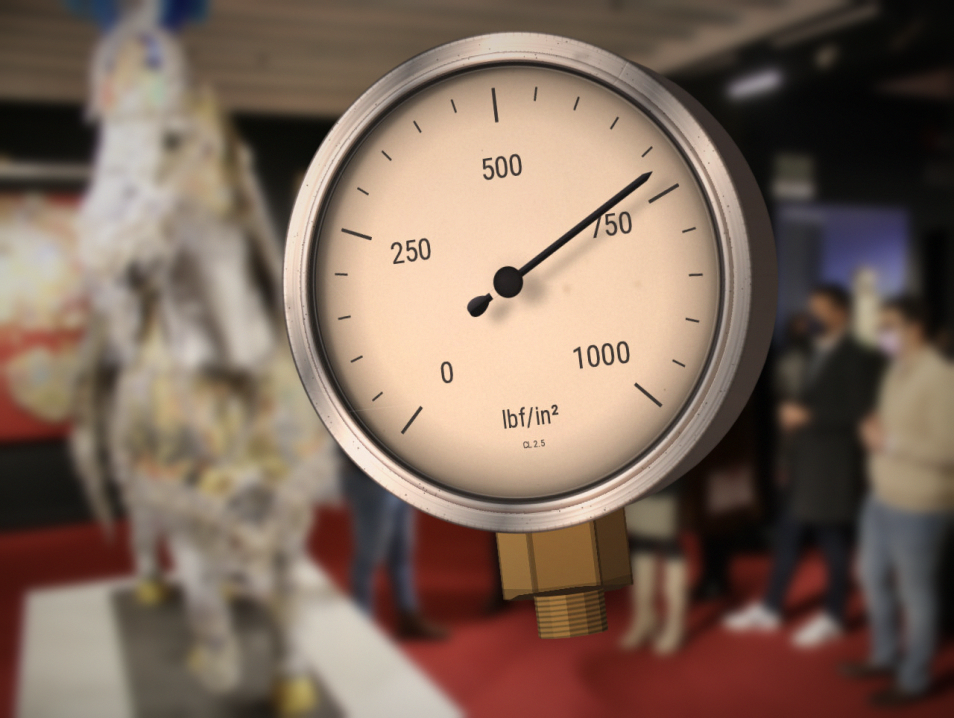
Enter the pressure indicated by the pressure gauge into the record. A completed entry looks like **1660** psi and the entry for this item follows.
**725** psi
